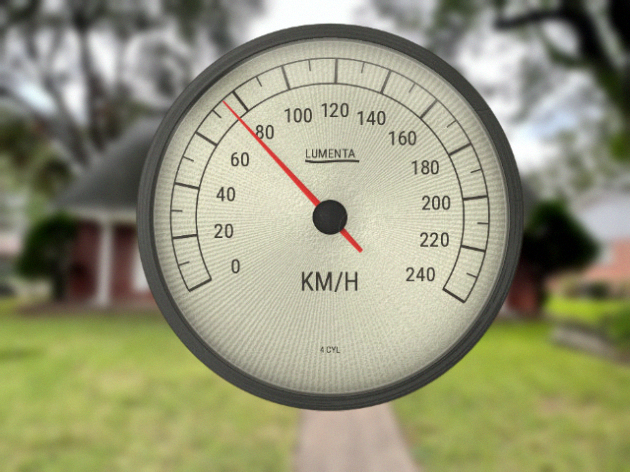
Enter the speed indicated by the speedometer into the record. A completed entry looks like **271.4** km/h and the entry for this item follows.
**75** km/h
